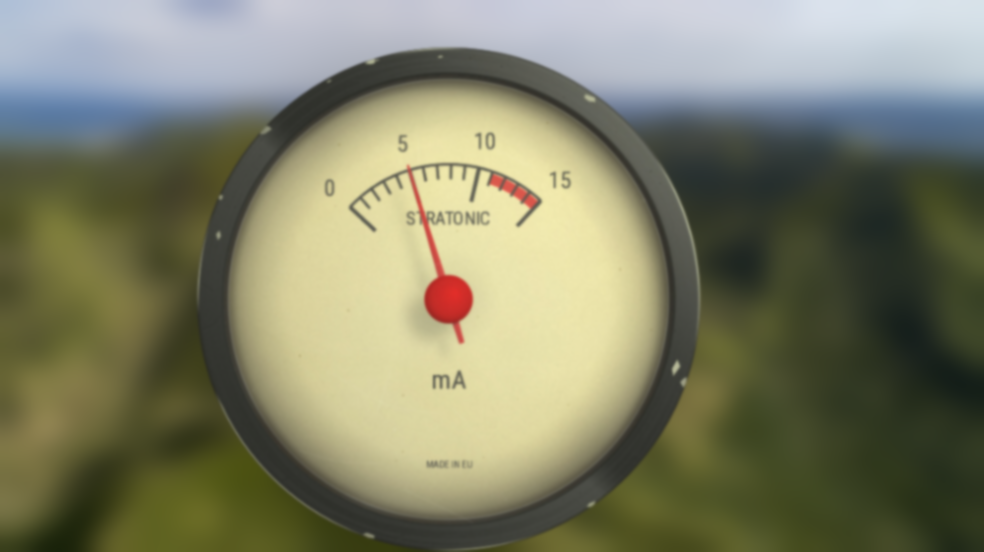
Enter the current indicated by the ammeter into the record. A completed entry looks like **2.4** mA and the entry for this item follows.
**5** mA
